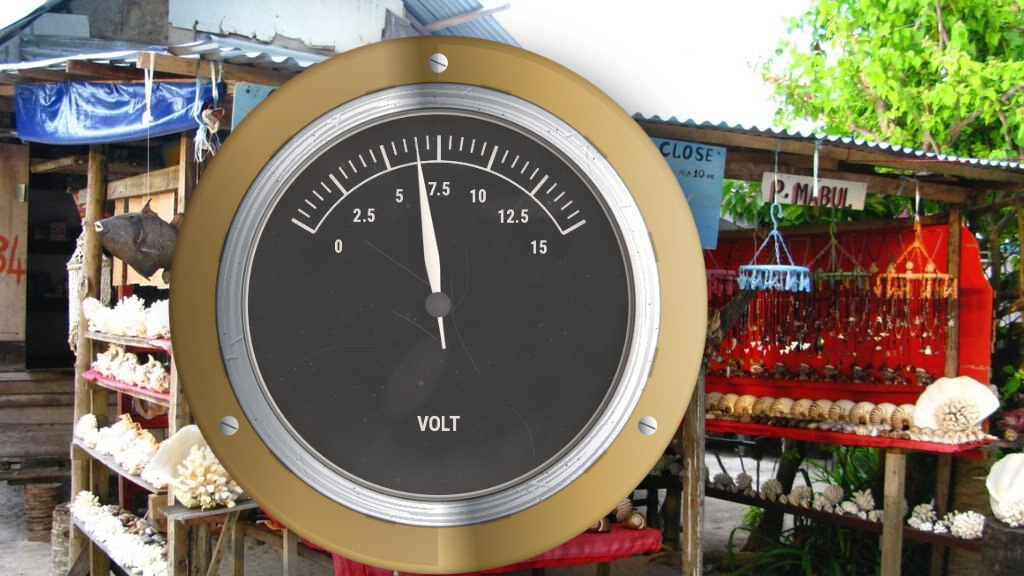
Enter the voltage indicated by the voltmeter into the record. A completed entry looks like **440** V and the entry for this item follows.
**6.5** V
